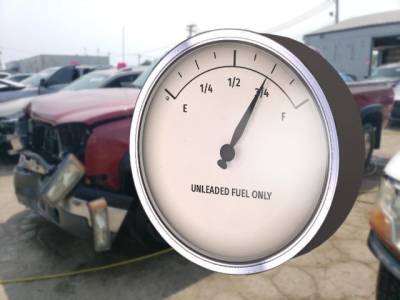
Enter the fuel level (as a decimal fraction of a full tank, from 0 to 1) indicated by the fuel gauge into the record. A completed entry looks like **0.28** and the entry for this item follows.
**0.75**
